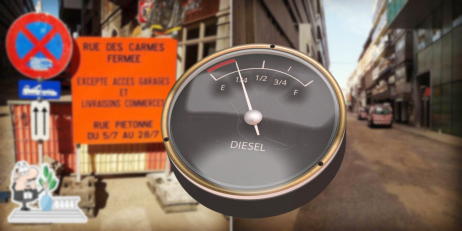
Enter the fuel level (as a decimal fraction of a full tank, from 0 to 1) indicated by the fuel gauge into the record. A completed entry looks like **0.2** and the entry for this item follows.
**0.25**
